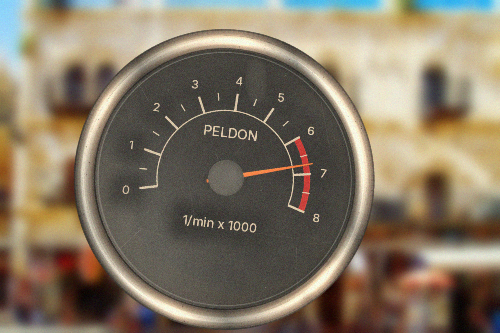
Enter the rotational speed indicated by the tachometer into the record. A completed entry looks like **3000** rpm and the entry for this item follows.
**6750** rpm
